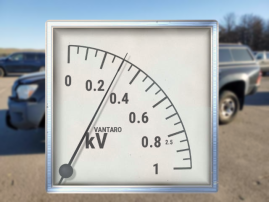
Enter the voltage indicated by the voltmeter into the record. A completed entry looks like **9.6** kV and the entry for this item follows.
**0.3** kV
